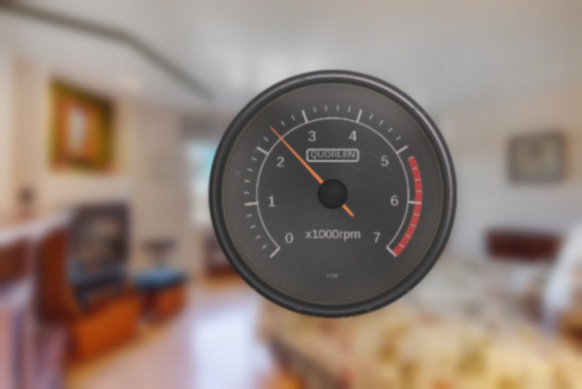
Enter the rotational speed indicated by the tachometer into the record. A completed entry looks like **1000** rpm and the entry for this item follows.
**2400** rpm
